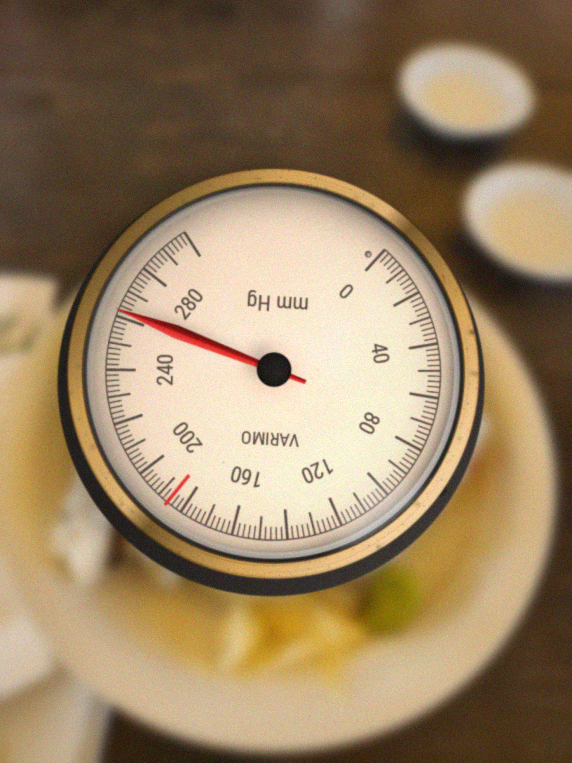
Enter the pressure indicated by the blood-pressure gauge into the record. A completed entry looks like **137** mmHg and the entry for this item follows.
**262** mmHg
